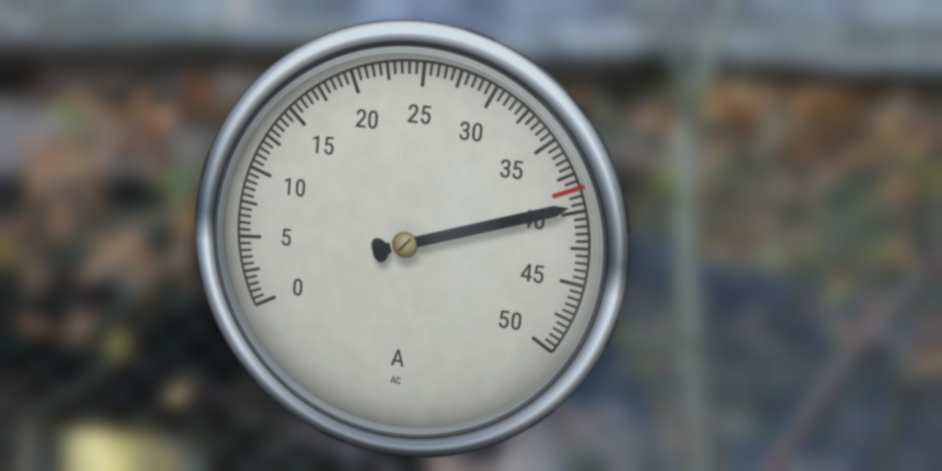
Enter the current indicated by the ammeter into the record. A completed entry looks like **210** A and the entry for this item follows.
**39.5** A
